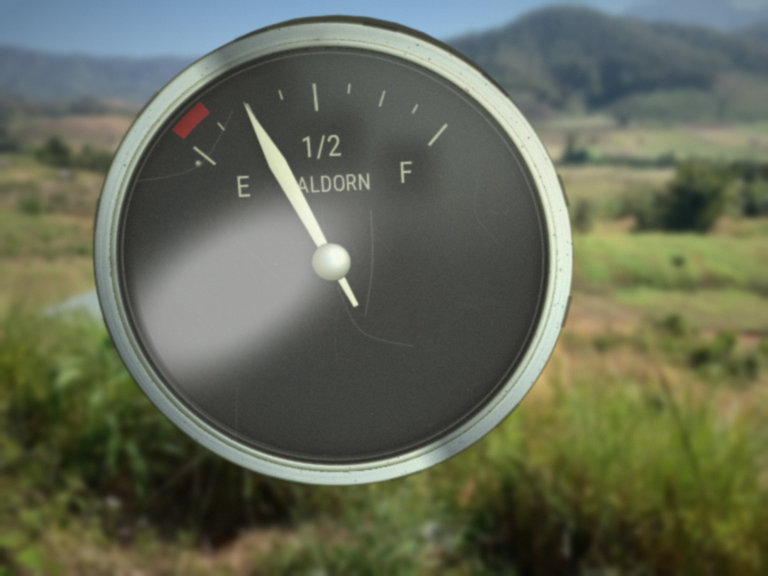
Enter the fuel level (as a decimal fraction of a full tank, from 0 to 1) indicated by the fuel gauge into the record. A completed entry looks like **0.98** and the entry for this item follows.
**0.25**
